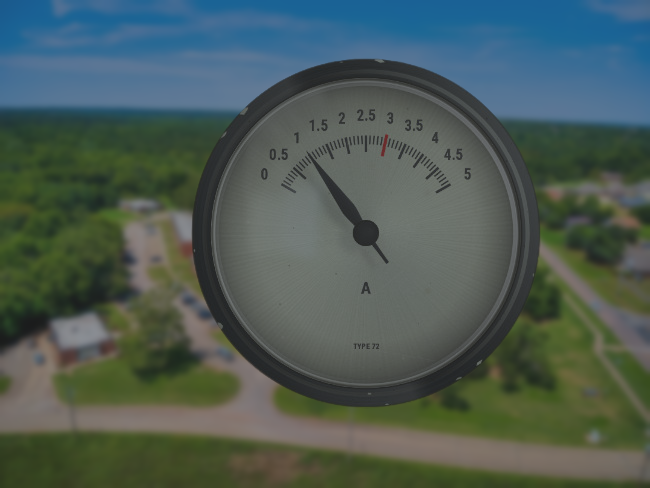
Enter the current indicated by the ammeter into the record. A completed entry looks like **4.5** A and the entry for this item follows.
**1** A
